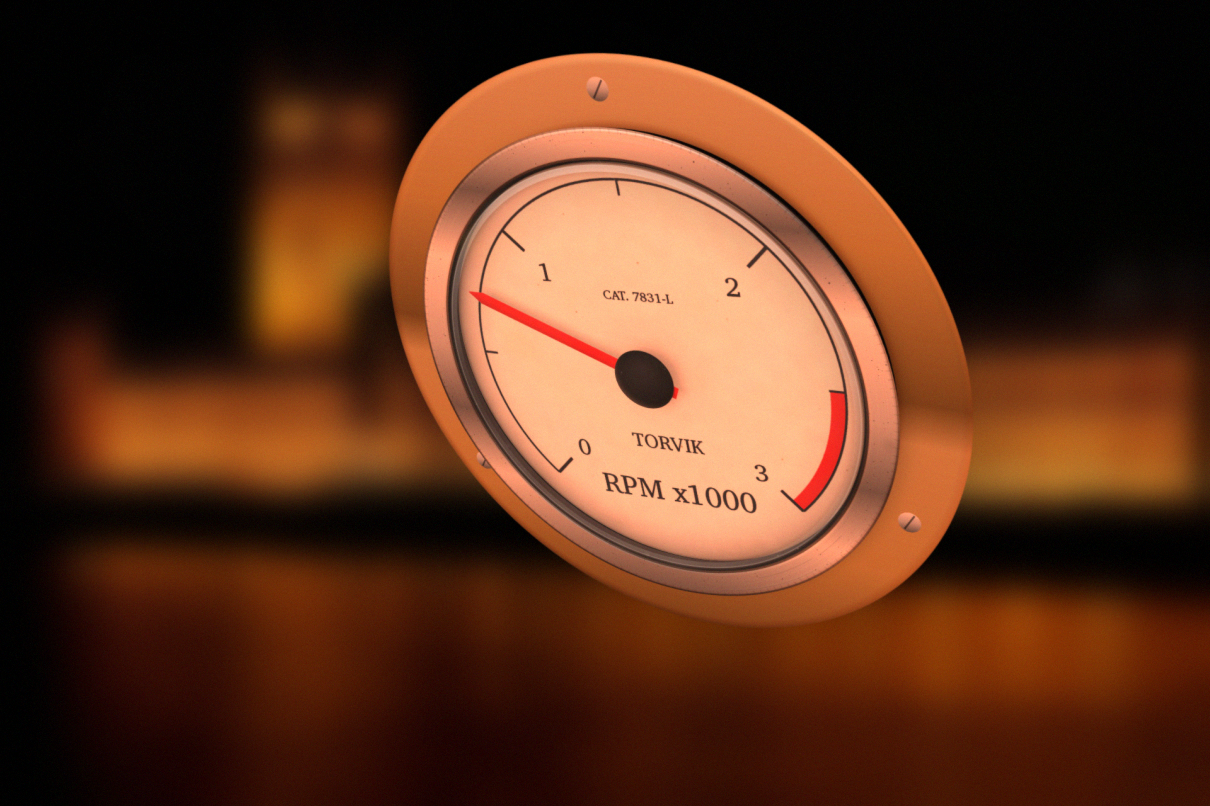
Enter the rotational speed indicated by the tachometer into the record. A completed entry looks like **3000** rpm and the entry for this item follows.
**750** rpm
